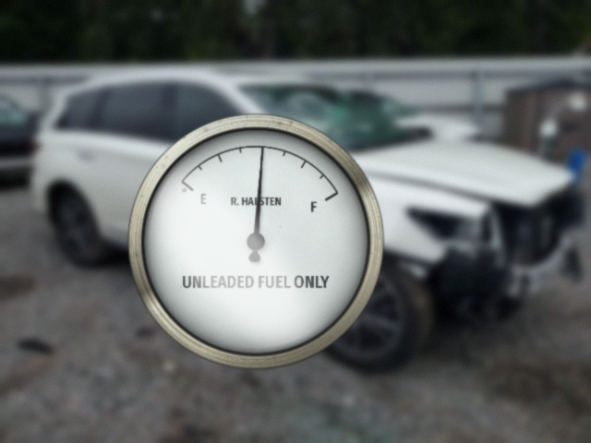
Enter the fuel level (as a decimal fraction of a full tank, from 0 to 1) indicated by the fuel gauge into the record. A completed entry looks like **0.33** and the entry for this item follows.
**0.5**
